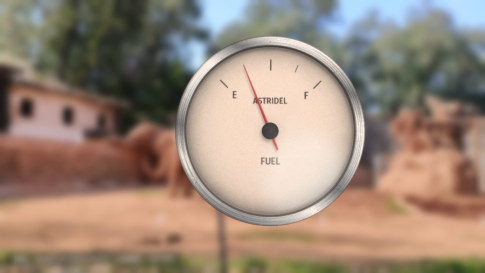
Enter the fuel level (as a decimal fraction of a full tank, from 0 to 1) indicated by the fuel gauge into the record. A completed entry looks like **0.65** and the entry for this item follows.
**0.25**
